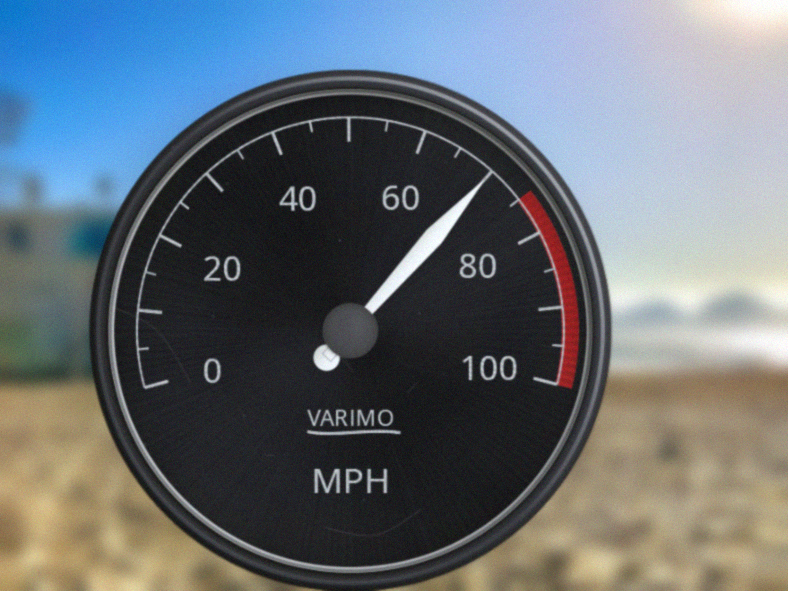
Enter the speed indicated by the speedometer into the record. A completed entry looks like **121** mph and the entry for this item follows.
**70** mph
